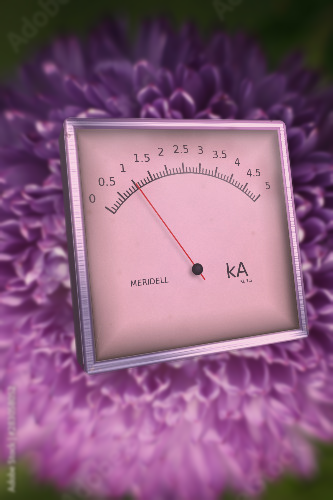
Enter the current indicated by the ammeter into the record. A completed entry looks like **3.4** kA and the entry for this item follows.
**1** kA
